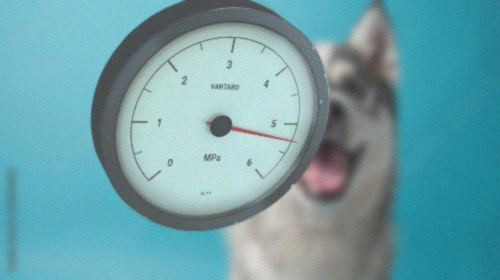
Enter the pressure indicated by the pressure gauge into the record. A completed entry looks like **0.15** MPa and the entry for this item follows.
**5.25** MPa
